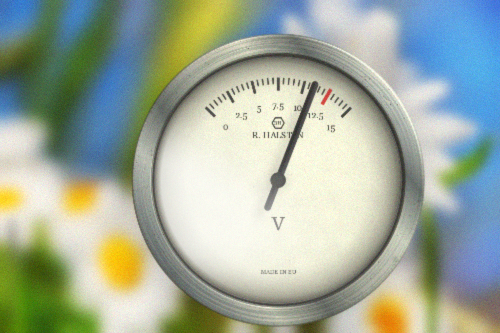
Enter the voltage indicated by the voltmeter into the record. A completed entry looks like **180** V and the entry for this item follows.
**11** V
